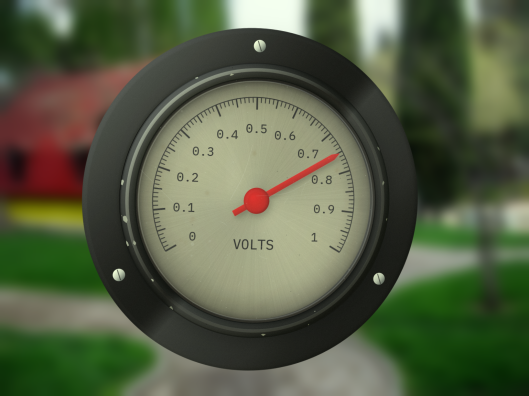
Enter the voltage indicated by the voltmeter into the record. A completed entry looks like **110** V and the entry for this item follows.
**0.75** V
